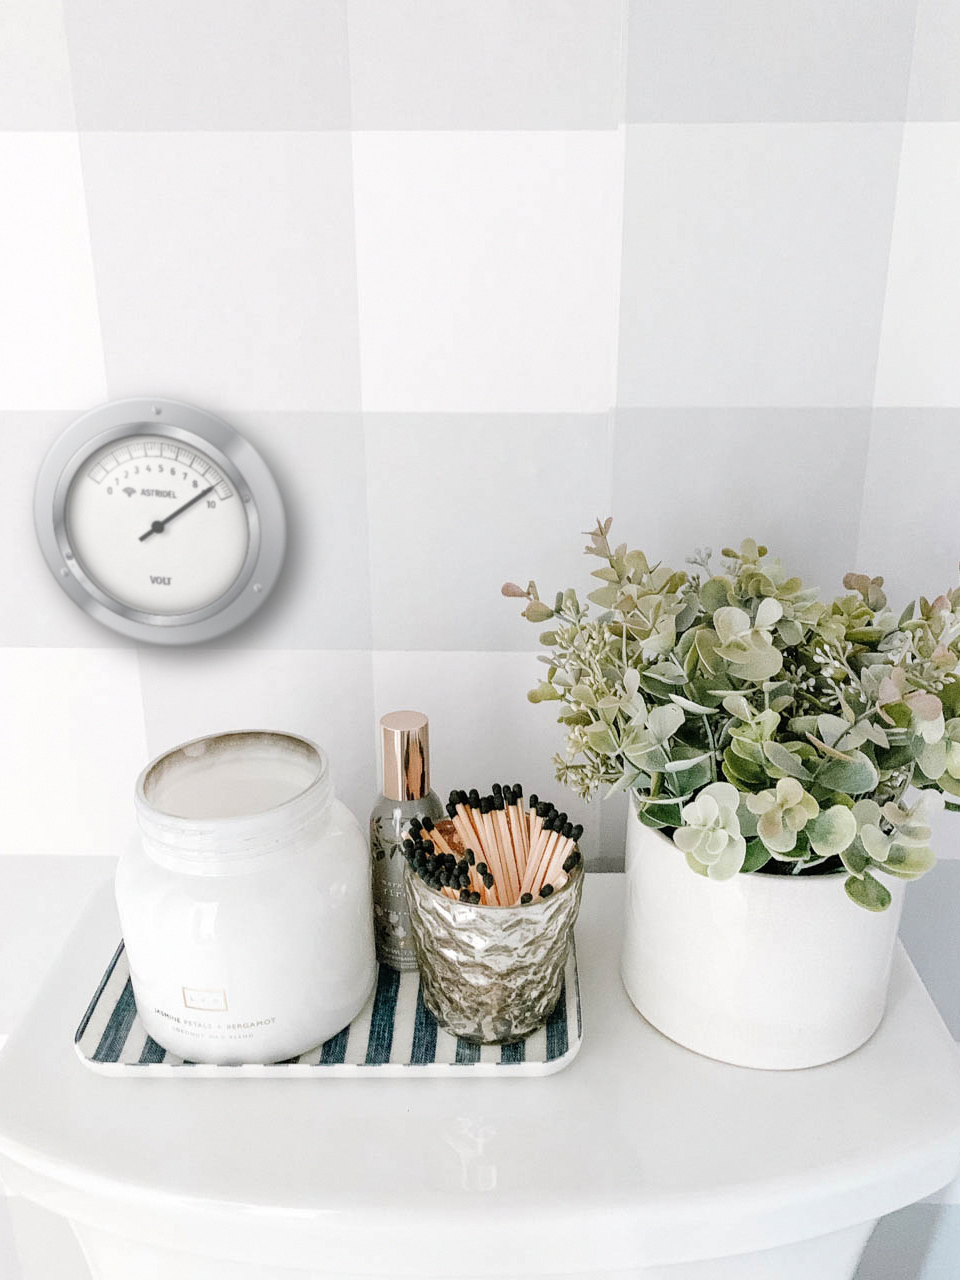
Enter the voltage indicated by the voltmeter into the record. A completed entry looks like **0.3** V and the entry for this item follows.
**9** V
